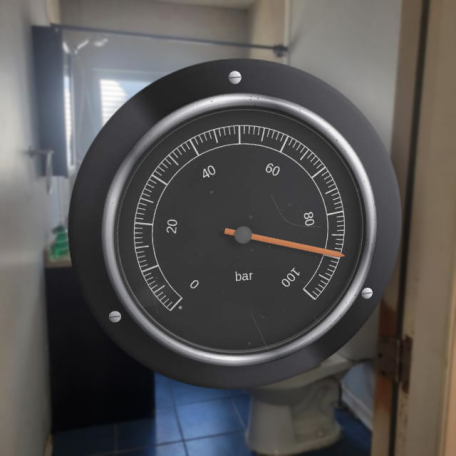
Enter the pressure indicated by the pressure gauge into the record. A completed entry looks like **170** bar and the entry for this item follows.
**89** bar
